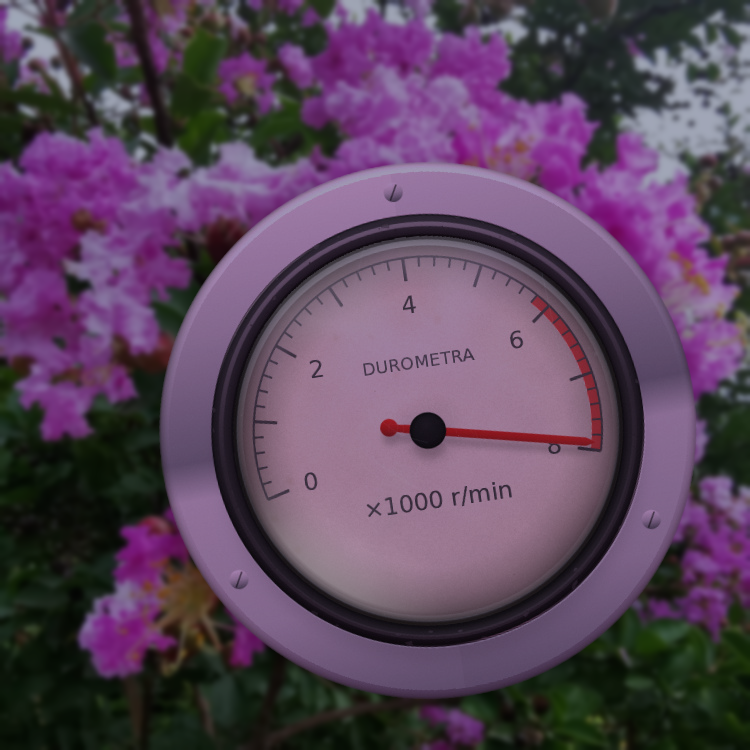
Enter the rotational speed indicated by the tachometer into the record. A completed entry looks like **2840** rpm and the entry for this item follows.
**7900** rpm
